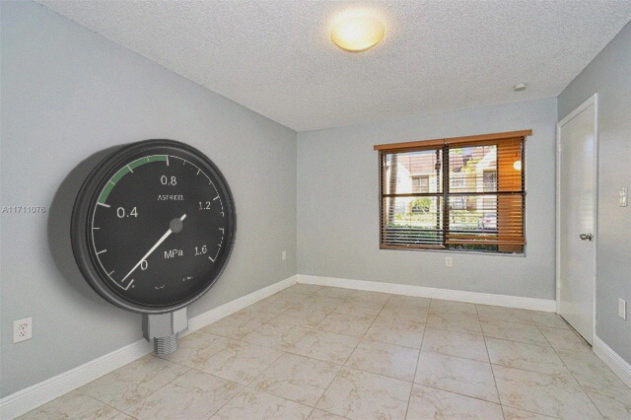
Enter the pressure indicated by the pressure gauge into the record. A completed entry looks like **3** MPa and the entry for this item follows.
**0.05** MPa
